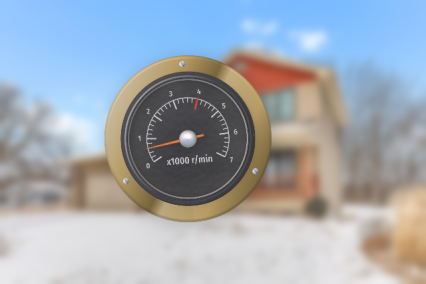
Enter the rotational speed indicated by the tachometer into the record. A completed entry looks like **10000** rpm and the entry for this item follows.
**600** rpm
